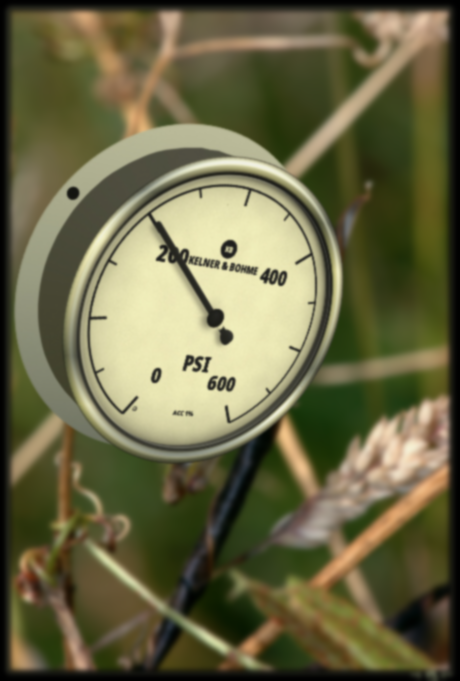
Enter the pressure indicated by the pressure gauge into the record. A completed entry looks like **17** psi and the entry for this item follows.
**200** psi
